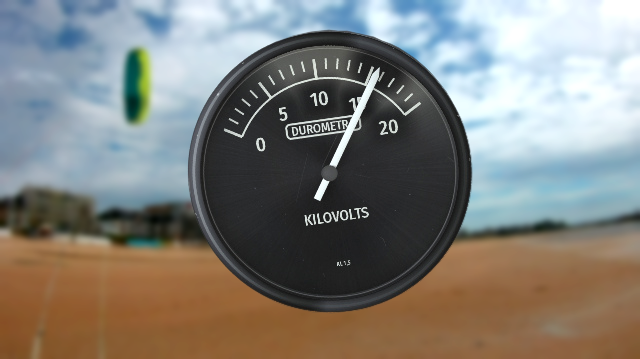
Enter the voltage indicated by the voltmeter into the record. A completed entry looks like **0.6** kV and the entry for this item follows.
**15.5** kV
